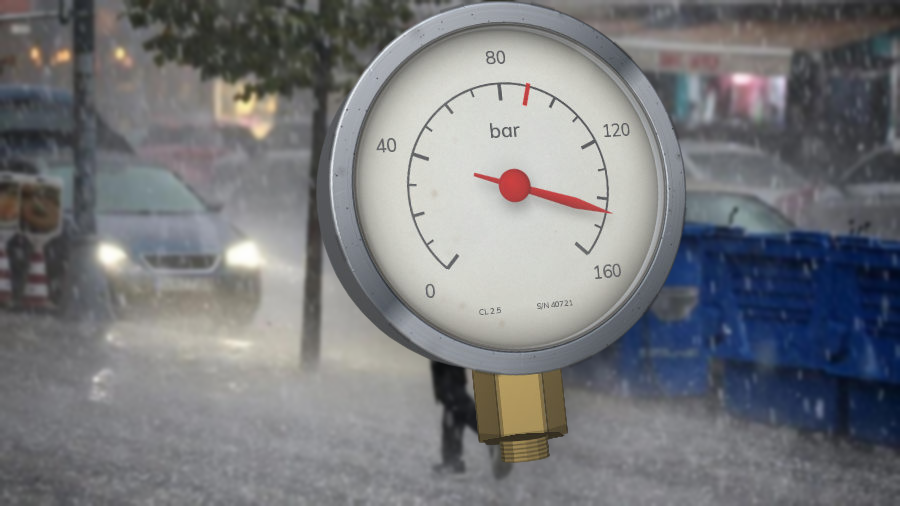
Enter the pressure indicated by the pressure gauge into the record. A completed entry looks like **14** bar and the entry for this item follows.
**145** bar
